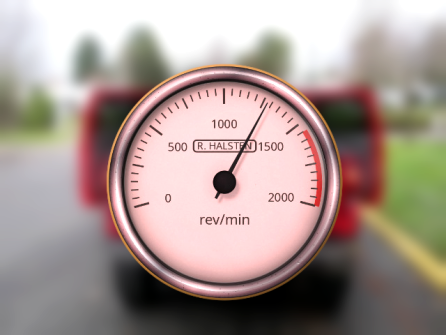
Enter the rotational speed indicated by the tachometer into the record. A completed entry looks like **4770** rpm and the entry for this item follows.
**1275** rpm
